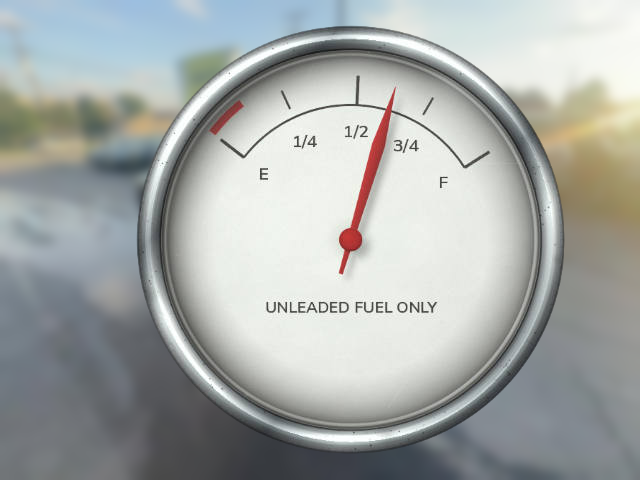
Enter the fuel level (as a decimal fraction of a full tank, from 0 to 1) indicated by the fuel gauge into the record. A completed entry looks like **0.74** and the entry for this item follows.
**0.625**
